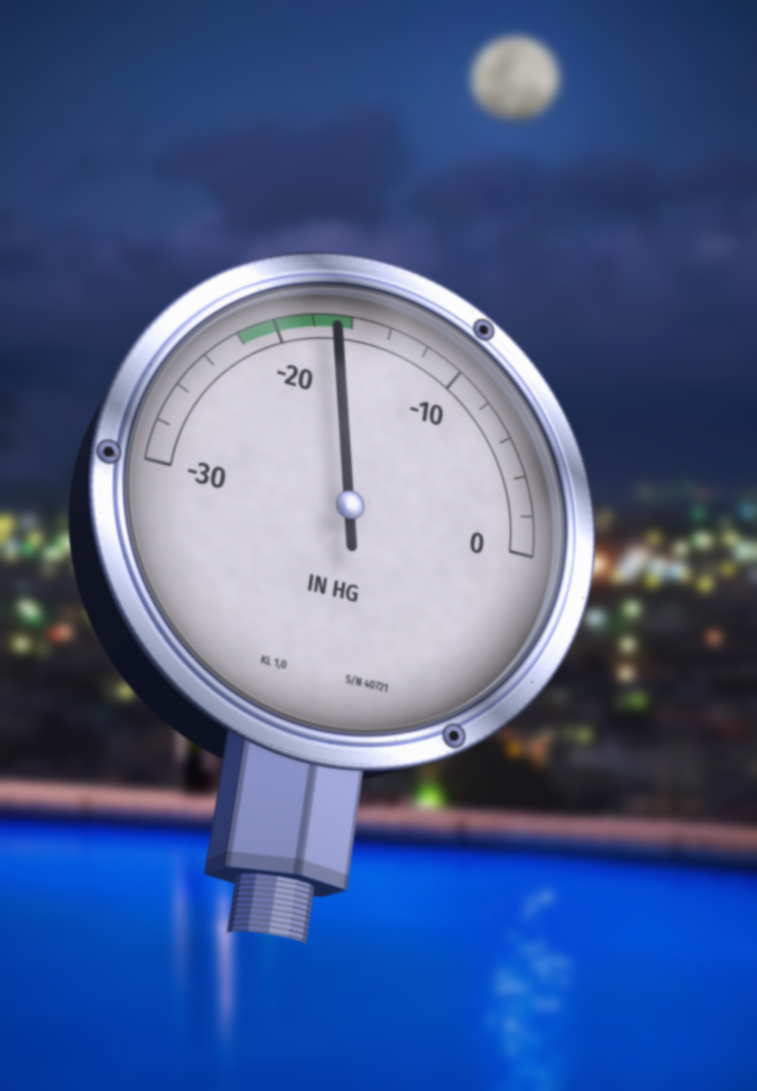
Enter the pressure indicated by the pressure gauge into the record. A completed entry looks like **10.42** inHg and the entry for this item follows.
**-17** inHg
